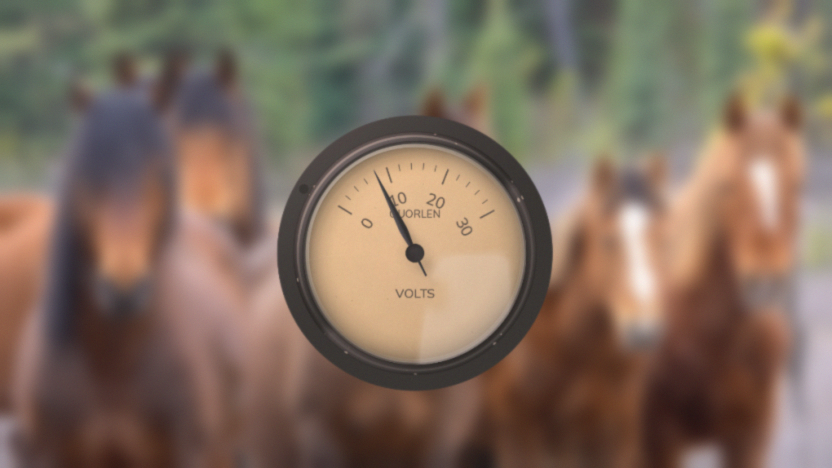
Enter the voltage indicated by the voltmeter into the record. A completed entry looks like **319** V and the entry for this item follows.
**8** V
